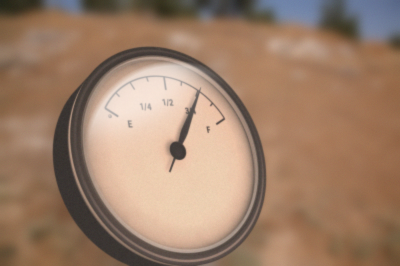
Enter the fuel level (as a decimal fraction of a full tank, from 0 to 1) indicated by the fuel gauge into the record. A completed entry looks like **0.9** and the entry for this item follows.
**0.75**
